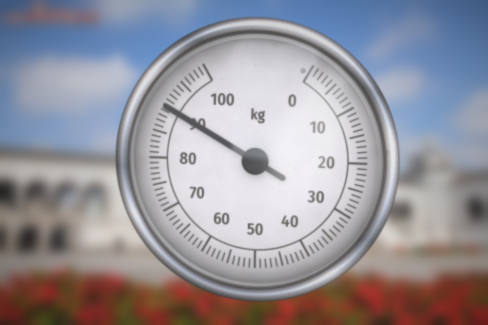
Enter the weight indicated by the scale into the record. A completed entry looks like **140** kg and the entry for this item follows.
**90** kg
